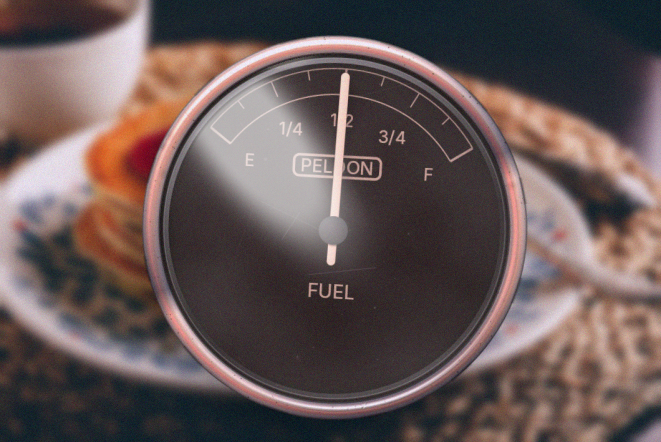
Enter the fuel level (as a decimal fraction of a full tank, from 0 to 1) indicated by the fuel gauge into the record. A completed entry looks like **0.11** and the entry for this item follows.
**0.5**
